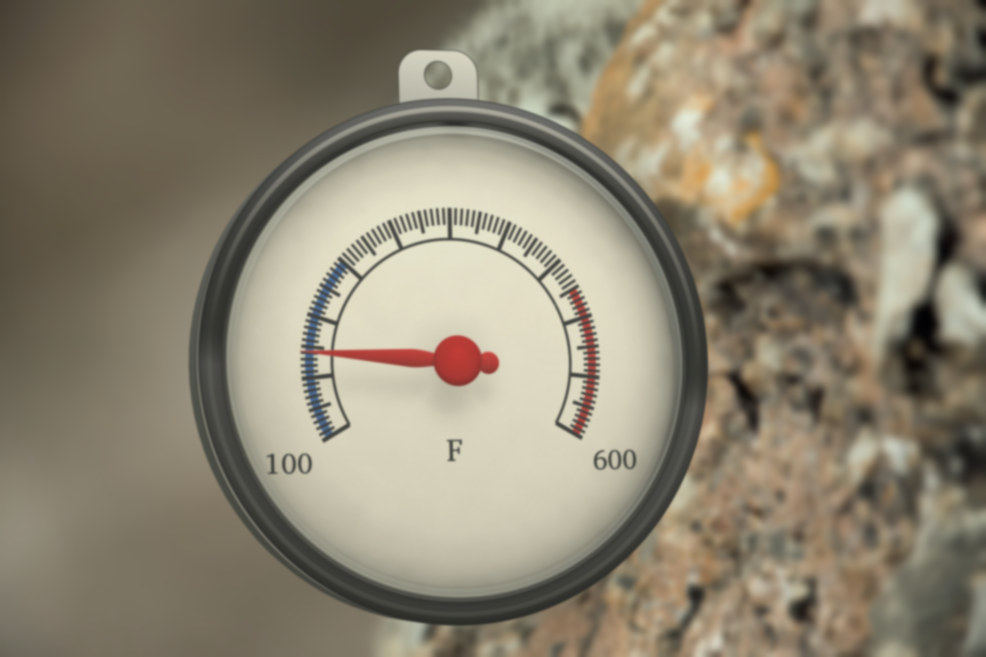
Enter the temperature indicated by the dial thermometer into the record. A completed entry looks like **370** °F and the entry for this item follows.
**170** °F
